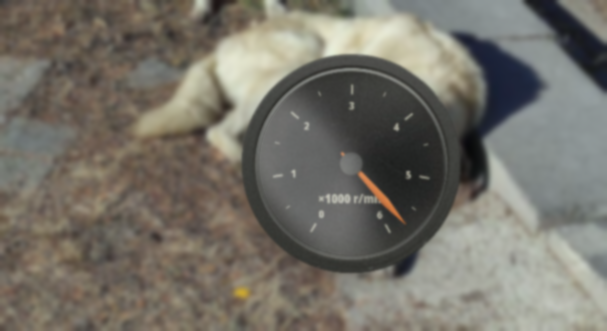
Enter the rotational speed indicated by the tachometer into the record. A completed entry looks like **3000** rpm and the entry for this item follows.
**5750** rpm
